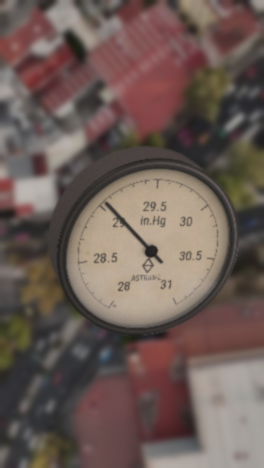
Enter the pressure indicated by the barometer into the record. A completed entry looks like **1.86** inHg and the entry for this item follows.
**29.05** inHg
